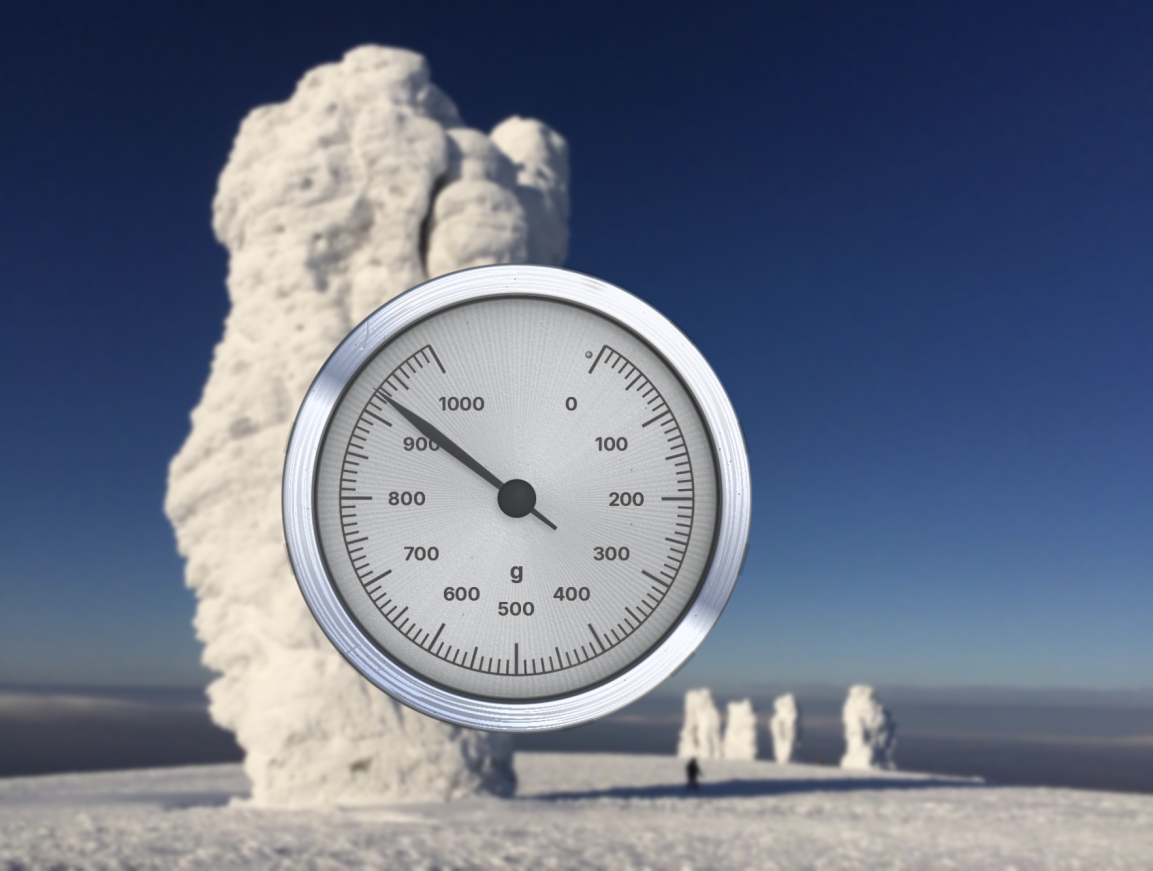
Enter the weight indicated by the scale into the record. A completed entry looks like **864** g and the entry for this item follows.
**925** g
